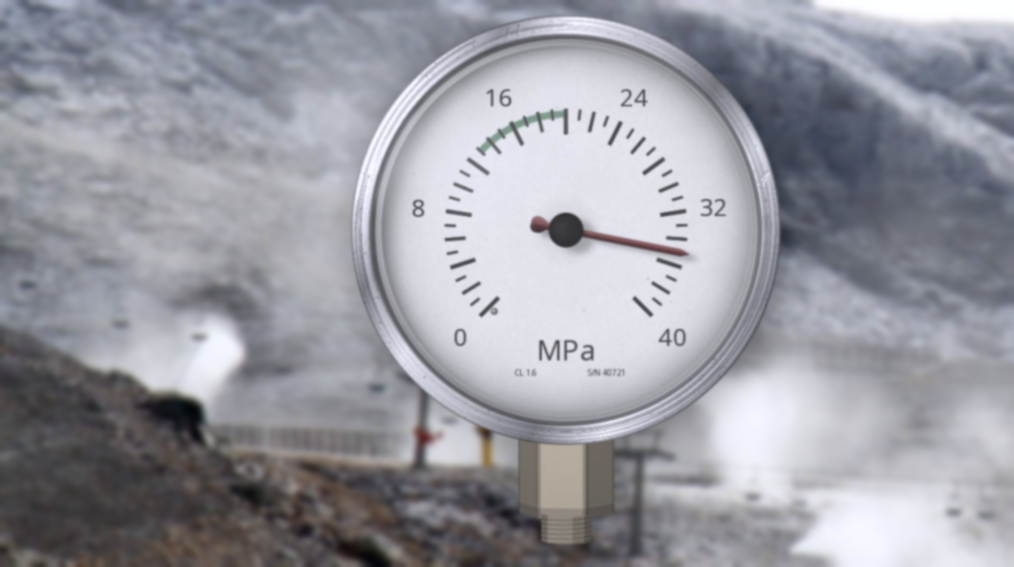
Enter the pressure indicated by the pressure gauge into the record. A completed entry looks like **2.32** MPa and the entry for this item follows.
**35** MPa
